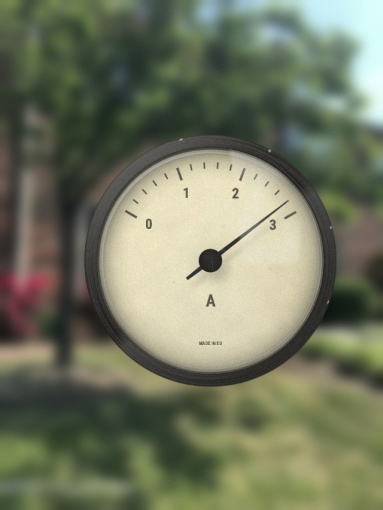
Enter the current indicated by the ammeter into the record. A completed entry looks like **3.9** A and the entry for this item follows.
**2.8** A
